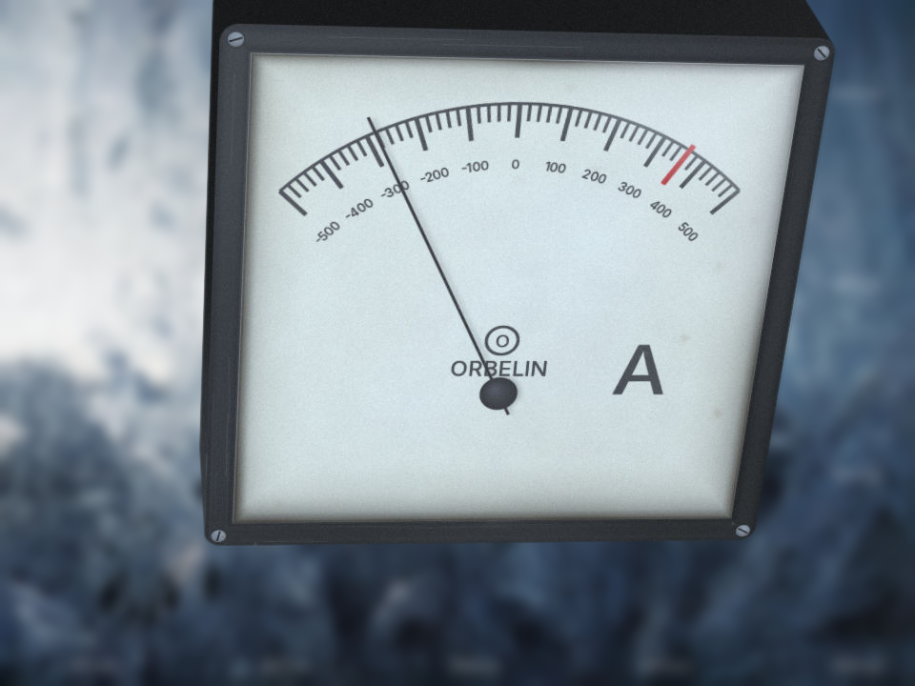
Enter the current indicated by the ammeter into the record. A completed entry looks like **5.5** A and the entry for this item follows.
**-280** A
